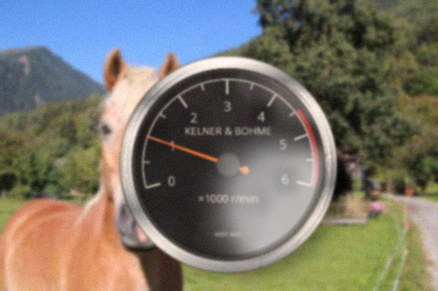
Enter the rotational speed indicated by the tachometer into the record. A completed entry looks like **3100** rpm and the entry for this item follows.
**1000** rpm
